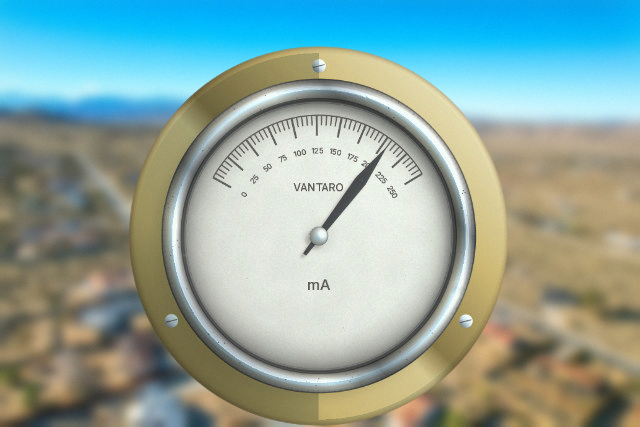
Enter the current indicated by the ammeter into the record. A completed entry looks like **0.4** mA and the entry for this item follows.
**205** mA
